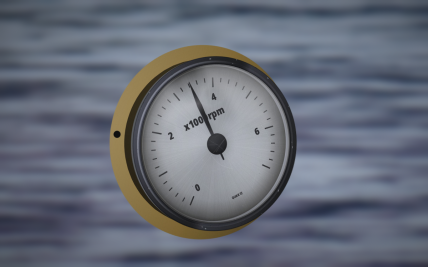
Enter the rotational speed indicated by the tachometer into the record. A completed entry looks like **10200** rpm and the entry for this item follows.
**3400** rpm
